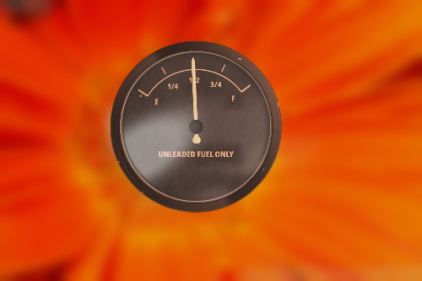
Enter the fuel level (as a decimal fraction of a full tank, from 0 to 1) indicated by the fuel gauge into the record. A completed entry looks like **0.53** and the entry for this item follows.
**0.5**
